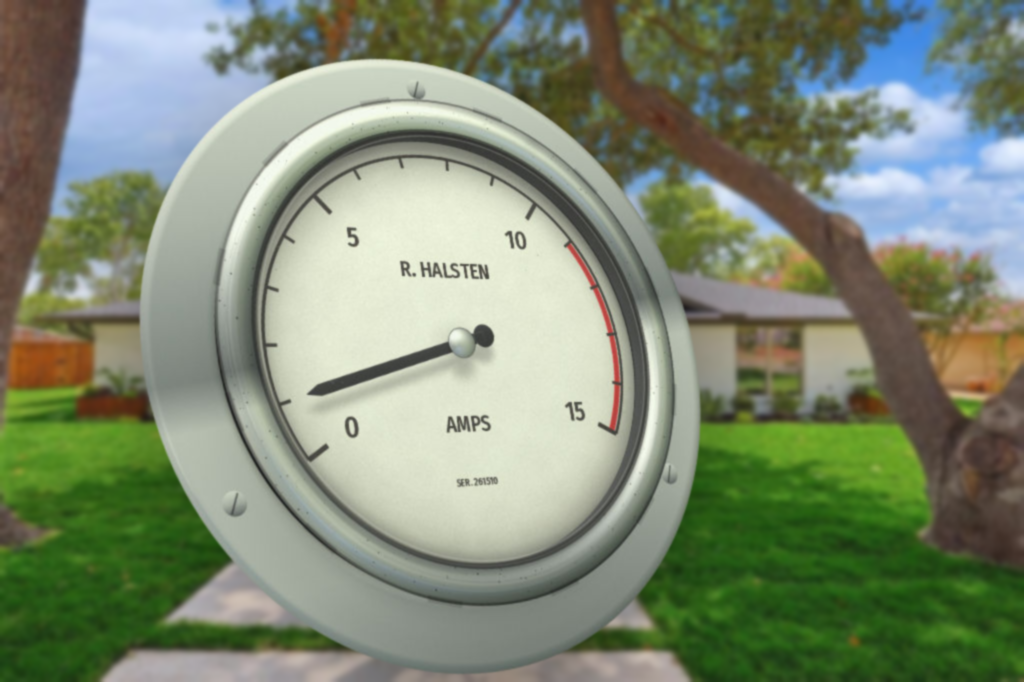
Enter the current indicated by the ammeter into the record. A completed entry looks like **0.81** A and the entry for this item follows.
**1** A
